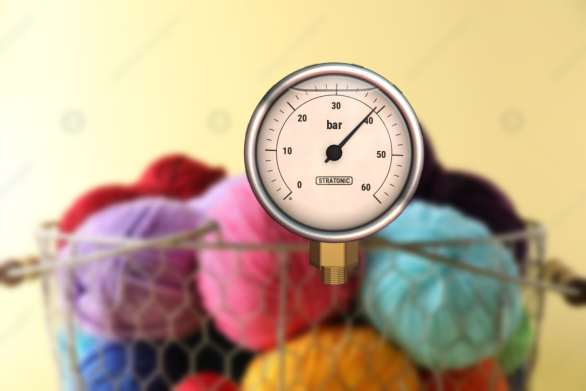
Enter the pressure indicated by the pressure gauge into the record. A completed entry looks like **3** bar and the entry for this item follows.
**39** bar
